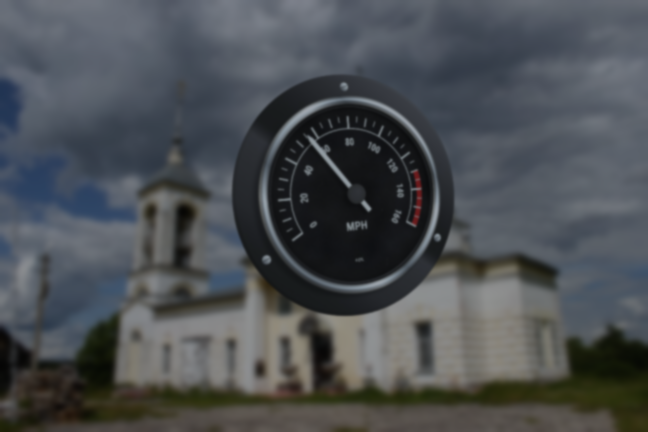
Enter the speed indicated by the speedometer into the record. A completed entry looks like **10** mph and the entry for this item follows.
**55** mph
